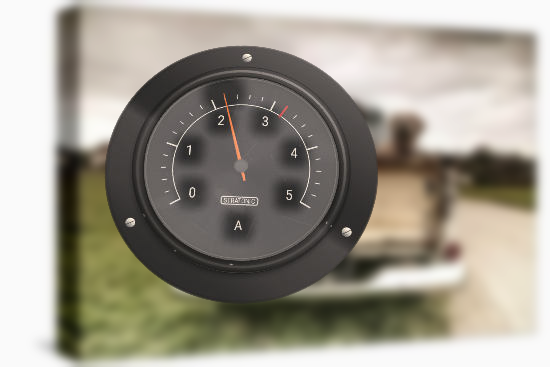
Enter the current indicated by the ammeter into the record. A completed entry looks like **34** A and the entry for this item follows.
**2.2** A
